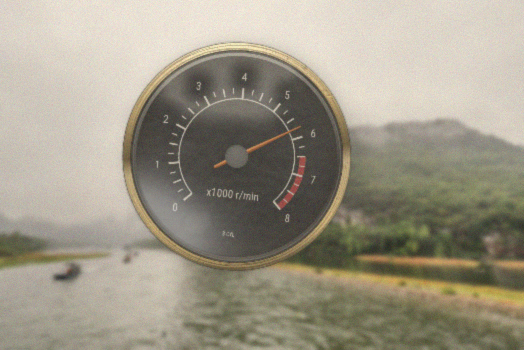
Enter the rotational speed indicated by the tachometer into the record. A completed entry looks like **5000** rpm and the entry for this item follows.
**5750** rpm
